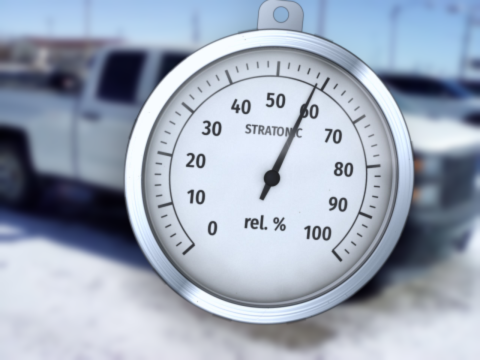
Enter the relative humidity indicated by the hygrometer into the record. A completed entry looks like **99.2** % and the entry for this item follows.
**58** %
